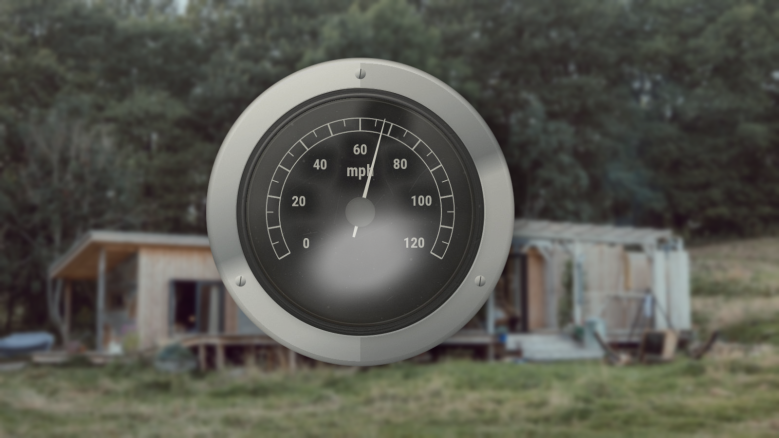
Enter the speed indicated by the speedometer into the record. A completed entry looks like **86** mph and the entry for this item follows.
**67.5** mph
